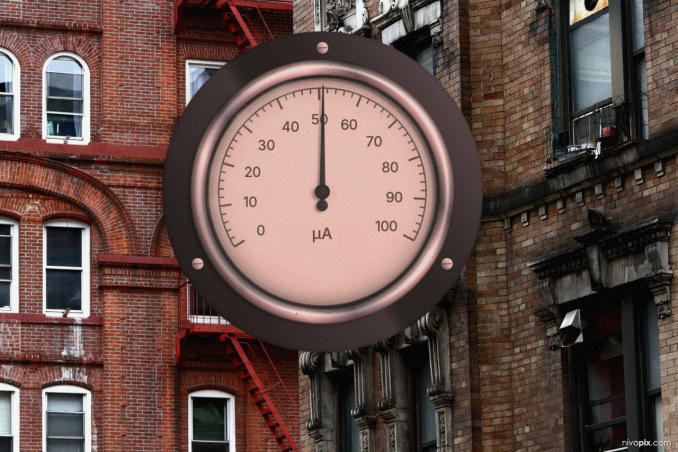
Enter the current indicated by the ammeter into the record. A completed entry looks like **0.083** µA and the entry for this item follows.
**51** µA
